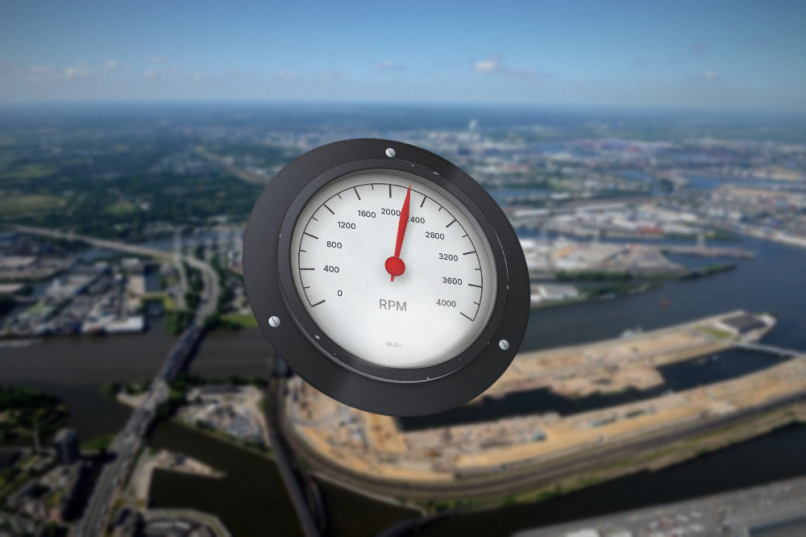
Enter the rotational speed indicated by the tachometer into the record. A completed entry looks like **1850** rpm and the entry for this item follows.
**2200** rpm
